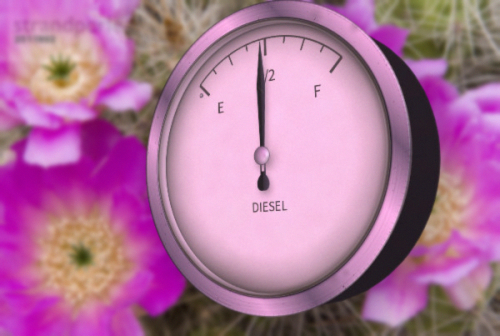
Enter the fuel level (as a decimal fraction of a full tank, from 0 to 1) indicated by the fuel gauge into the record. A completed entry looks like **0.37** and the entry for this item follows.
**0.5**
